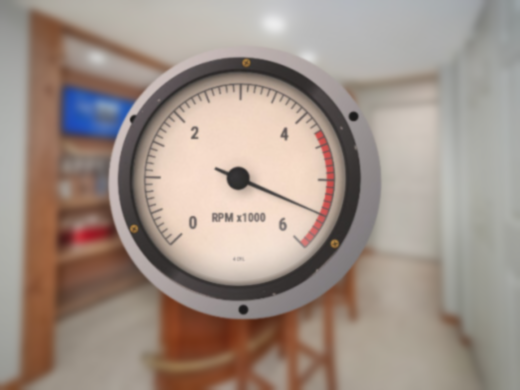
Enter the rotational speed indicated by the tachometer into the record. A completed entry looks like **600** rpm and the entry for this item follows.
**5500** rpm
